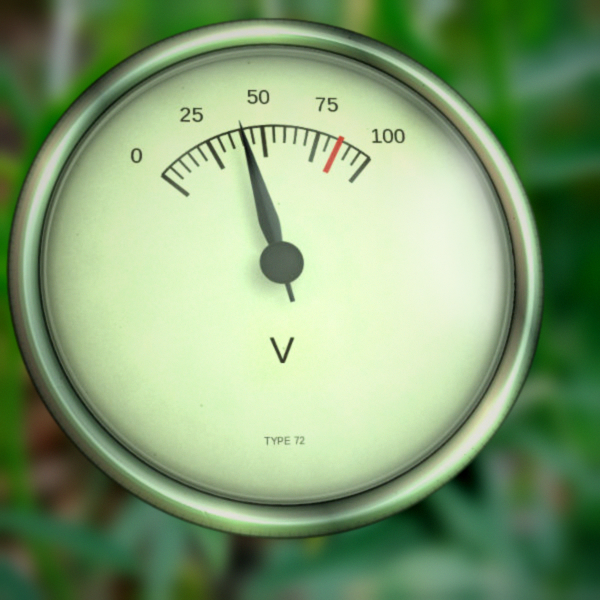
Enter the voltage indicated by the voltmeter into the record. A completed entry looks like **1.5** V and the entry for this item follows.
**40** V
